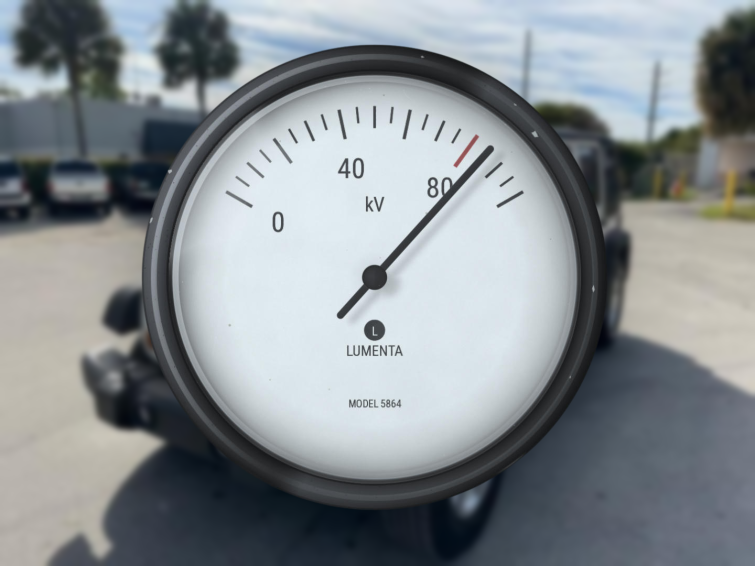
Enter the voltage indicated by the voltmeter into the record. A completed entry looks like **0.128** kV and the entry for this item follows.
**85** kV
